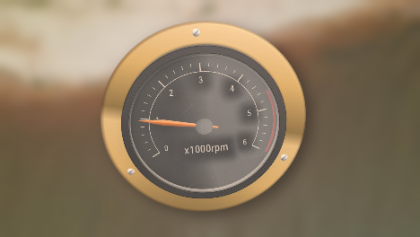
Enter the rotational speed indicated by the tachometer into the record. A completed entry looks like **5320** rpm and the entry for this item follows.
**1000** rpm
